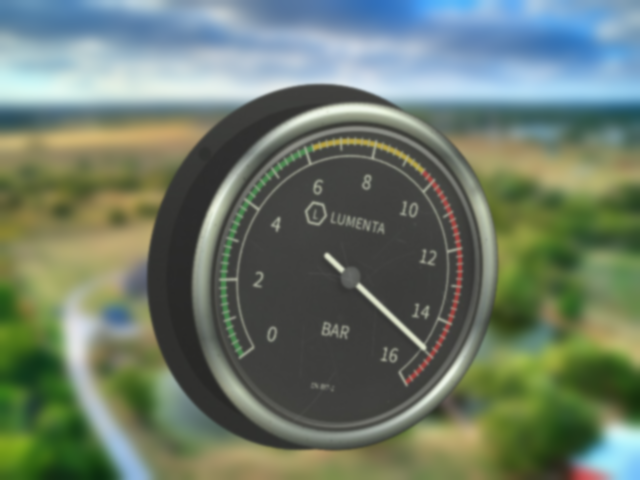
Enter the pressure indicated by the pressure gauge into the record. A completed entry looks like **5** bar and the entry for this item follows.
**15** bar
